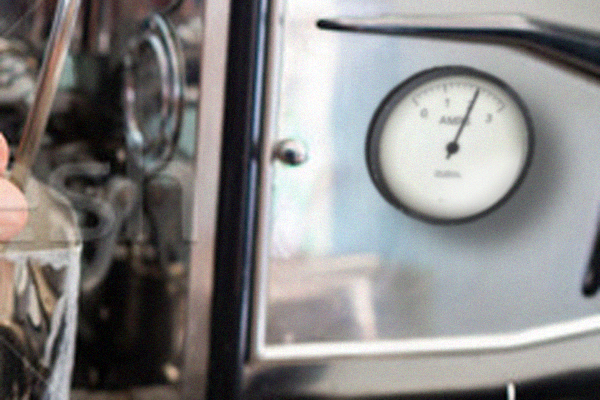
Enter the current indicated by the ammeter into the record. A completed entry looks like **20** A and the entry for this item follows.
**2** A
